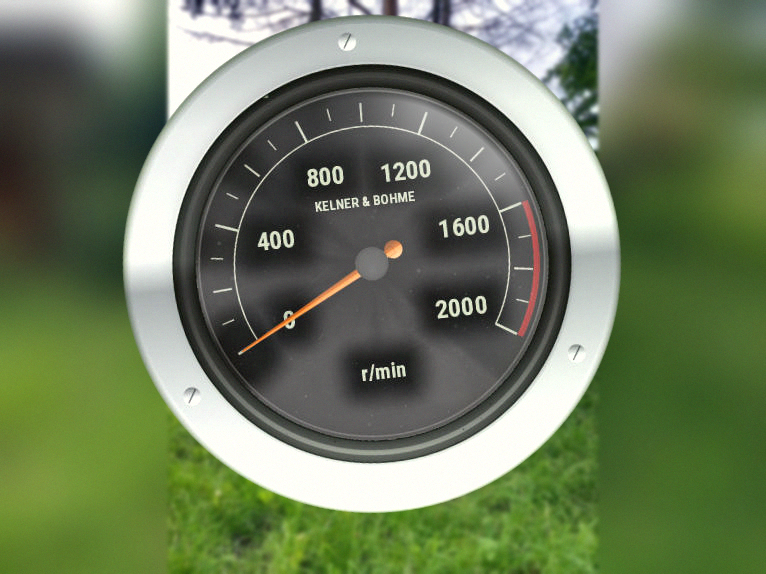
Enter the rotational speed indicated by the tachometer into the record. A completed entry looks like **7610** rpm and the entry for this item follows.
**0** rpm
